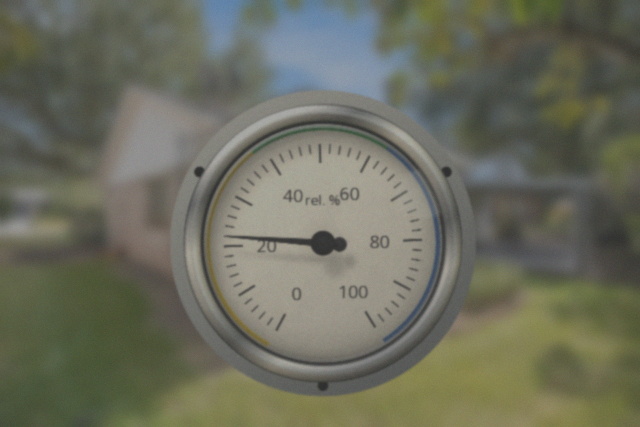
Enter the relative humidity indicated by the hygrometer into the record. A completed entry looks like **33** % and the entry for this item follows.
**22** %
